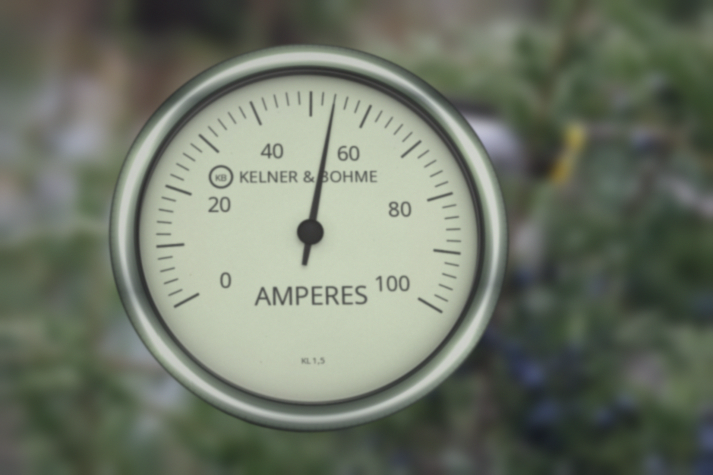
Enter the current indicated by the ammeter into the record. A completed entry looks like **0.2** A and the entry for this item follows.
**54** A
